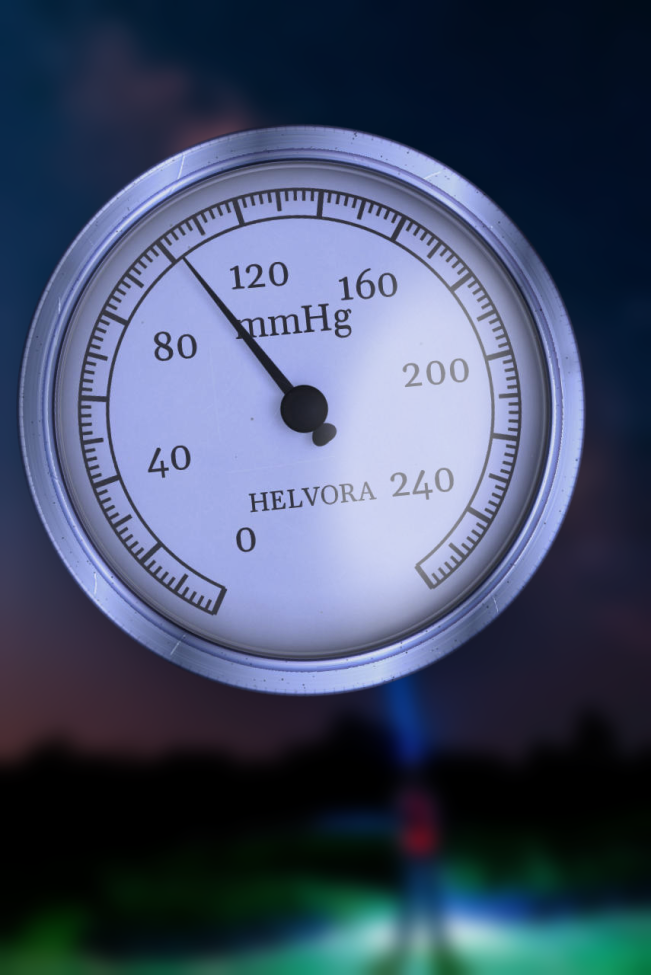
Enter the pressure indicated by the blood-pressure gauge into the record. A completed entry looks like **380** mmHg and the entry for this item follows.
**102** mmHg
